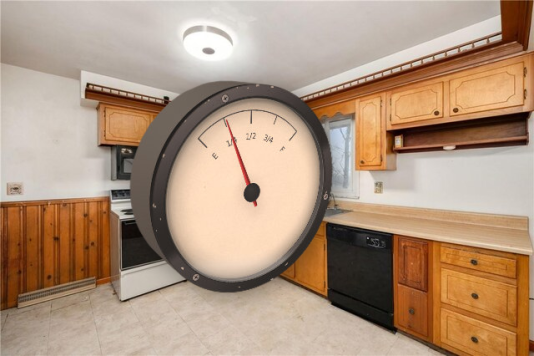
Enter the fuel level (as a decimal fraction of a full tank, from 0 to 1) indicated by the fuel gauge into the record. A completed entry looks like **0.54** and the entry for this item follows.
**0.25**
